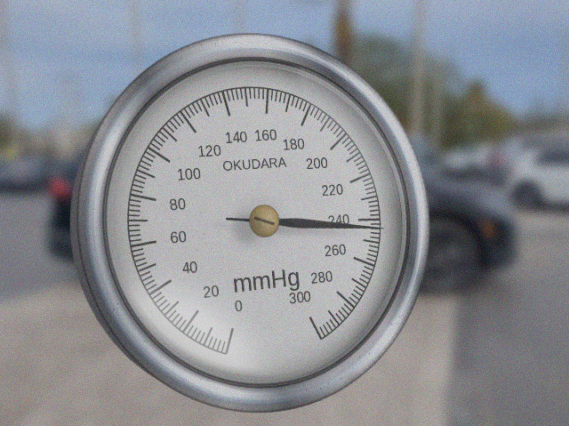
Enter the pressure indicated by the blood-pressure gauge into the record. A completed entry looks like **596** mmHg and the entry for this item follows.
**244** mmHg
